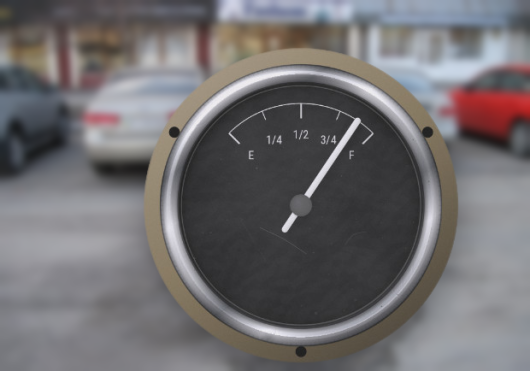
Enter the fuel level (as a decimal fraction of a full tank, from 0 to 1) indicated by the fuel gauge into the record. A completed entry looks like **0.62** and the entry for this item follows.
**0.875**
